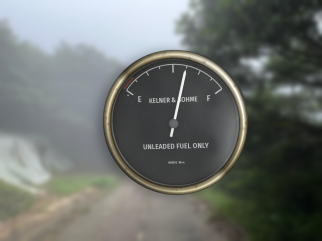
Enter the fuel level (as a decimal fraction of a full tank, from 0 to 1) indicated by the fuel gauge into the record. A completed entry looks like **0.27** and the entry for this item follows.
**0.625**
